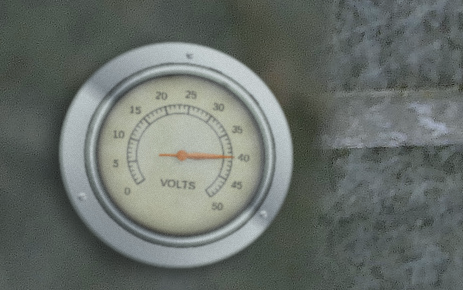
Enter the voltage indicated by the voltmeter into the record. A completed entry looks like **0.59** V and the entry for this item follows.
**40** V
